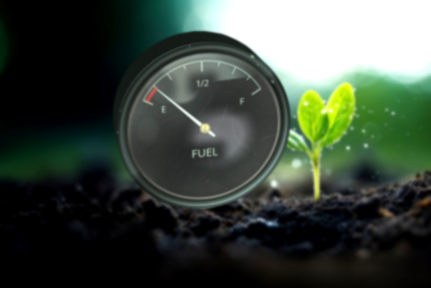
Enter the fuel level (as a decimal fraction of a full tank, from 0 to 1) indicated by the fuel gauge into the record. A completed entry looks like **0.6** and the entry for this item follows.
**0.125**
